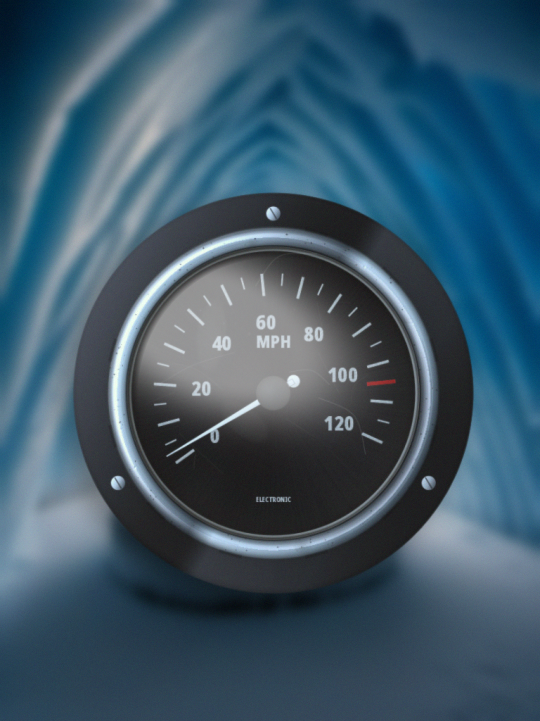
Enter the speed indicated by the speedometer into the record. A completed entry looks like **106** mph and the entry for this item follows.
**2.5** mph
